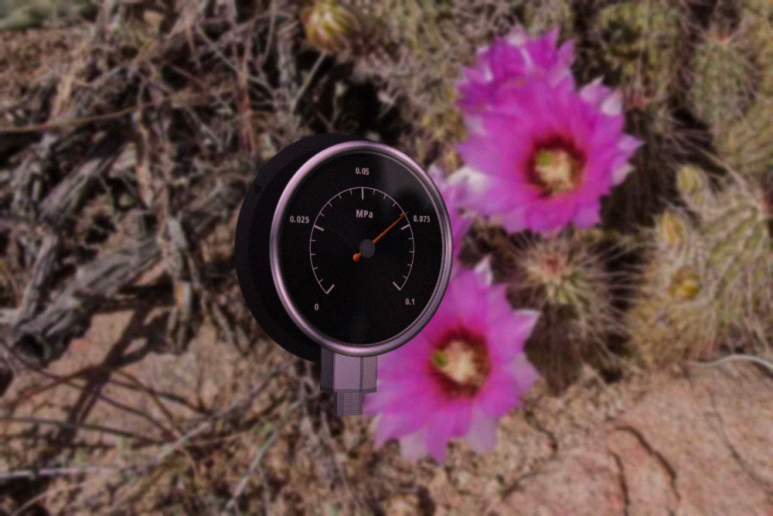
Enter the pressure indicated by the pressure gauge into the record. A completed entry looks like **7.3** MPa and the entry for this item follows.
**0.07** MPa
